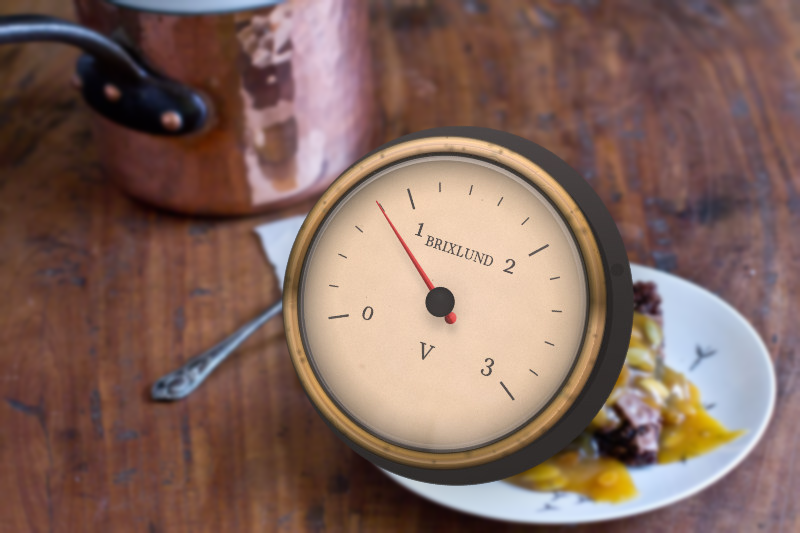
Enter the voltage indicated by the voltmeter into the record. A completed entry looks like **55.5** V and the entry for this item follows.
**0.8** V
